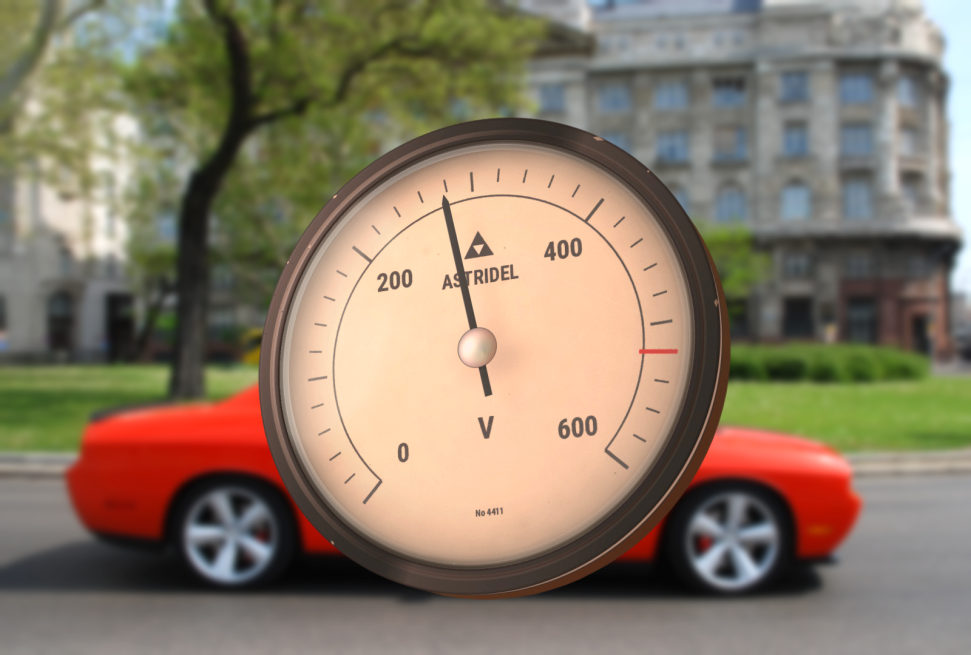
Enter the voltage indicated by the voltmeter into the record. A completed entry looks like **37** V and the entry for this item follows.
**280** V
